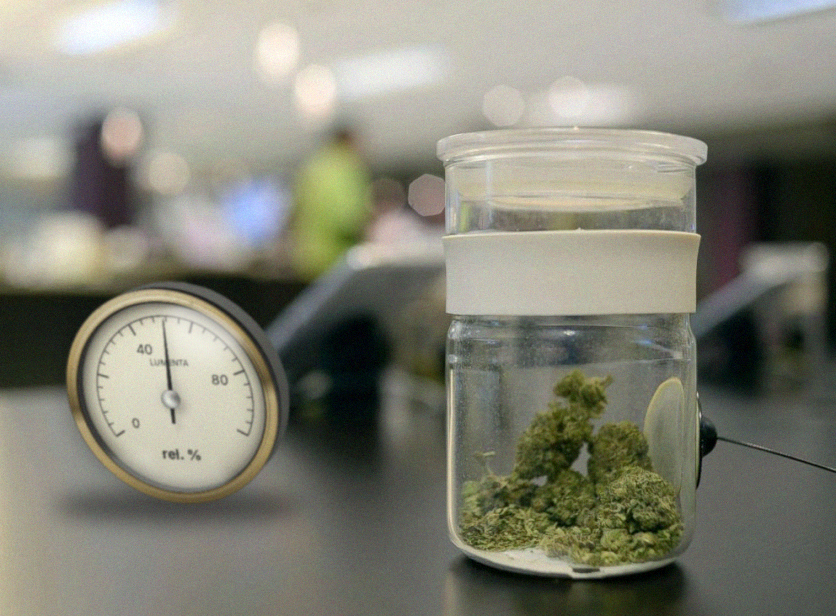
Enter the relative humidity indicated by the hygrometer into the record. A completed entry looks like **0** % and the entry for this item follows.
**52** %
